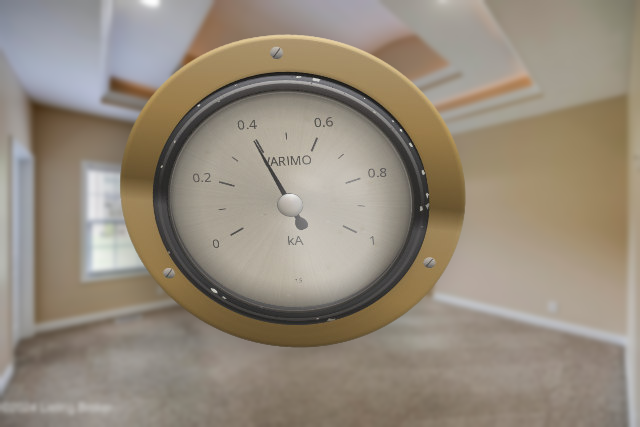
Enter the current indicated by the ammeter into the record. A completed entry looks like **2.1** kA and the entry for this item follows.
**0.4** kA
